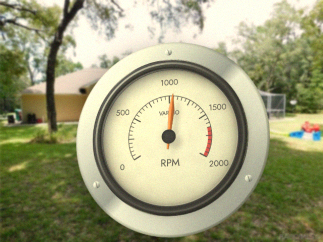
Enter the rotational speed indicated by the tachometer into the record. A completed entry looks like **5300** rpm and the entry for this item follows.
**1050** rpm
